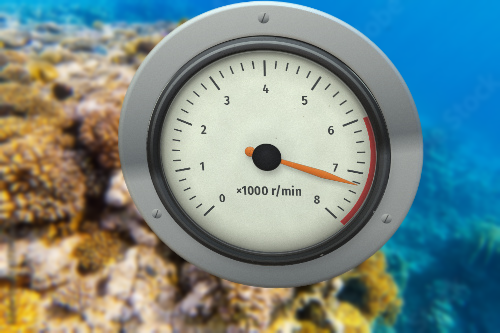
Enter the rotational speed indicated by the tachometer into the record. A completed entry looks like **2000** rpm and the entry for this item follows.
**7200** rpm
